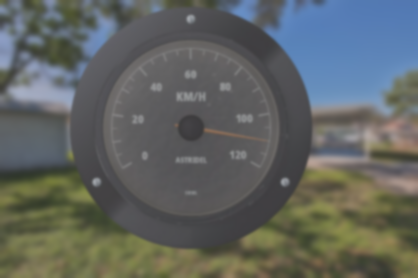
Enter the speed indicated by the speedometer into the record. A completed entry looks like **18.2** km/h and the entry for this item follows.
**110** km/h
